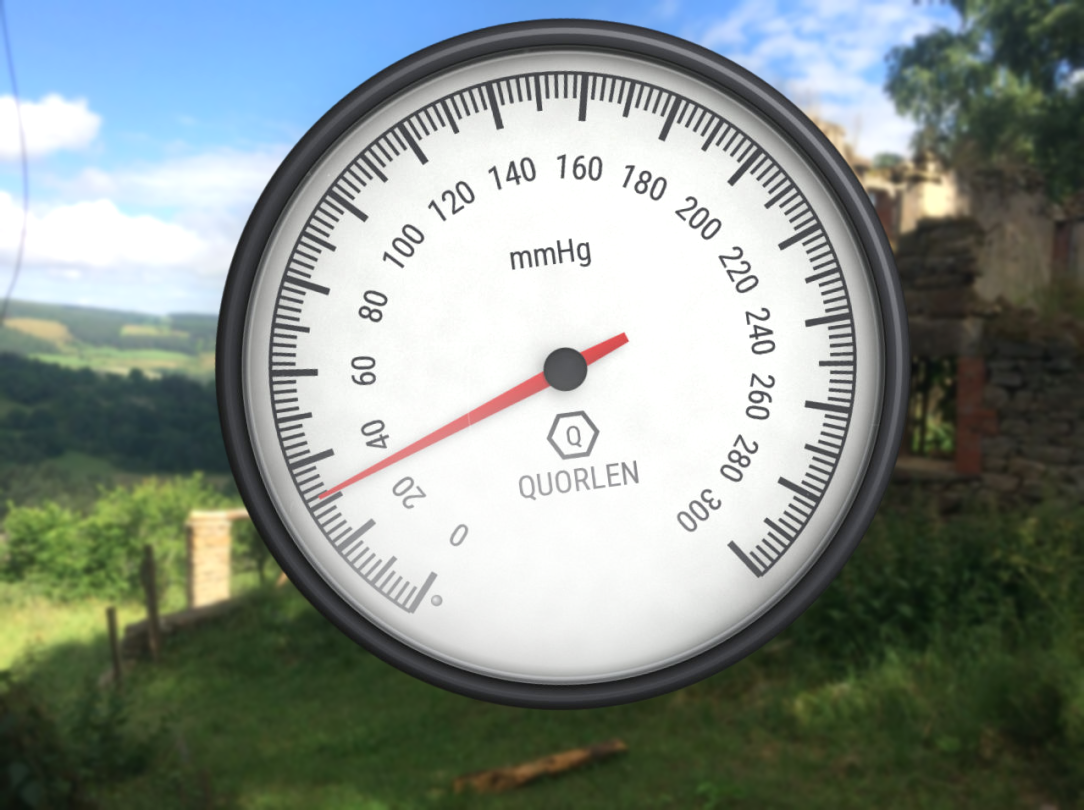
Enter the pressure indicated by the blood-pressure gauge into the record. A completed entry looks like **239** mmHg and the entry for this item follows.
**32** mmHg
